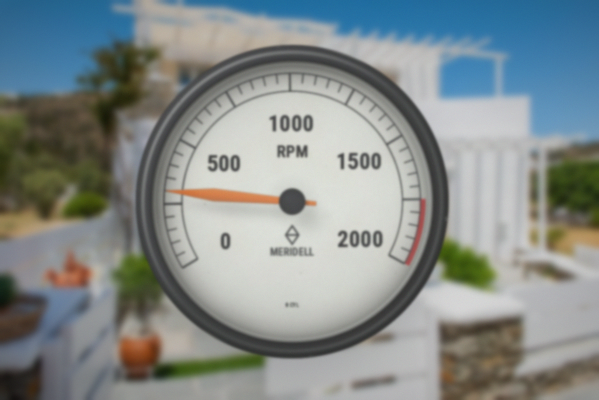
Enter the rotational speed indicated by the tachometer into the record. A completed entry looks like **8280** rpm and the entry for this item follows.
**300** rpm
